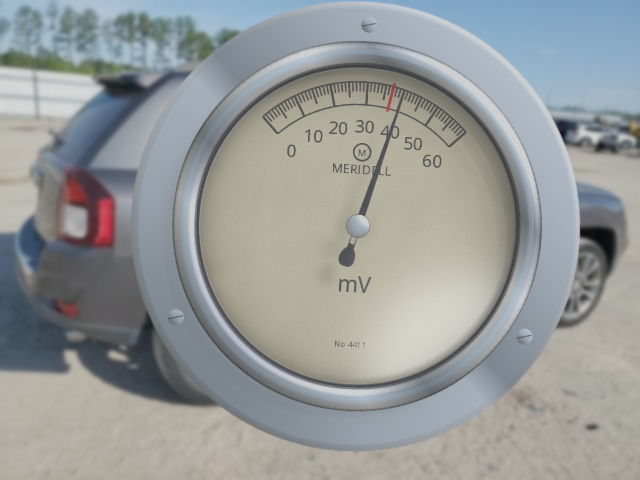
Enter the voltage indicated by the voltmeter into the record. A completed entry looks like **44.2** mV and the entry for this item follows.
**40** mV
